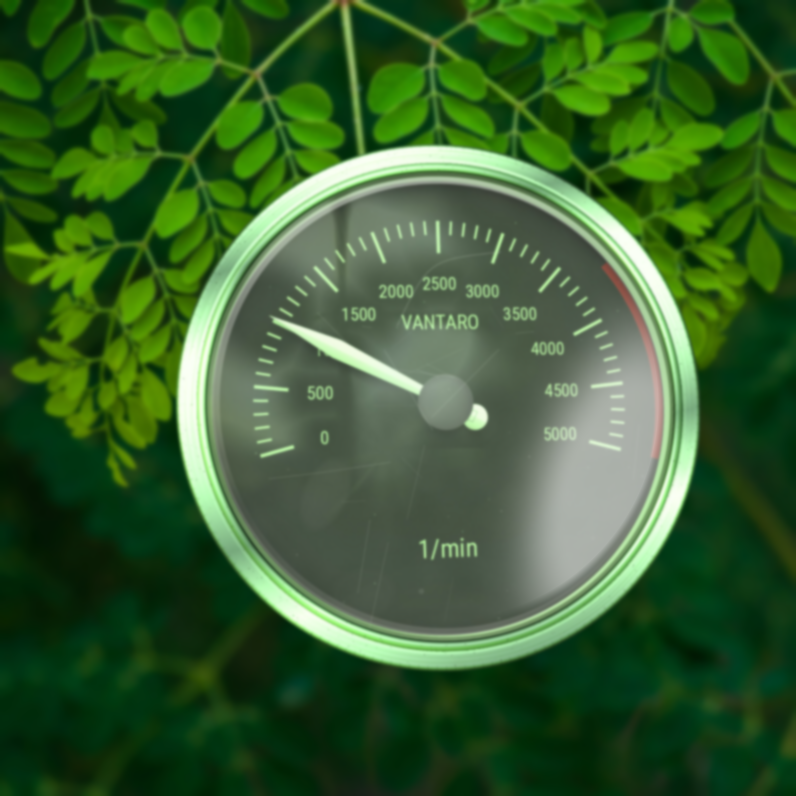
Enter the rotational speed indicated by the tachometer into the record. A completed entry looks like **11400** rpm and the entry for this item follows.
**1000** rpm
